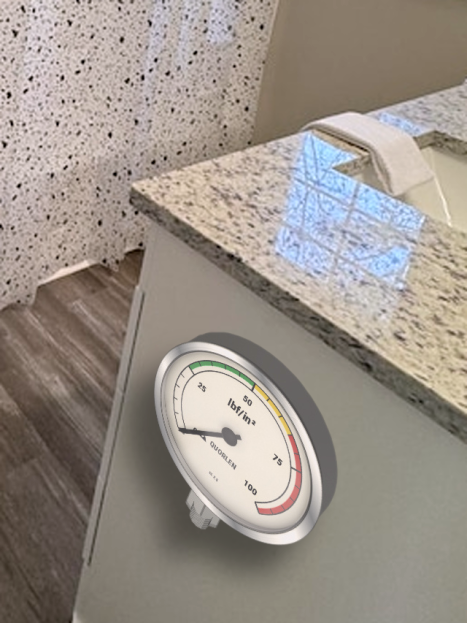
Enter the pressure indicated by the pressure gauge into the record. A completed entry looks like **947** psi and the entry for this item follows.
**0** psi
